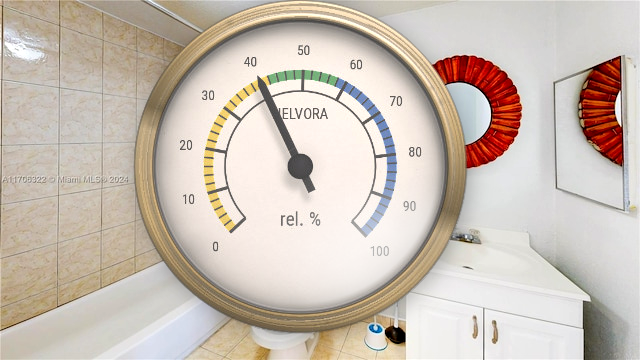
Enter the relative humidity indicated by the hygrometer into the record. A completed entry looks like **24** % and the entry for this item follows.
**40** %
